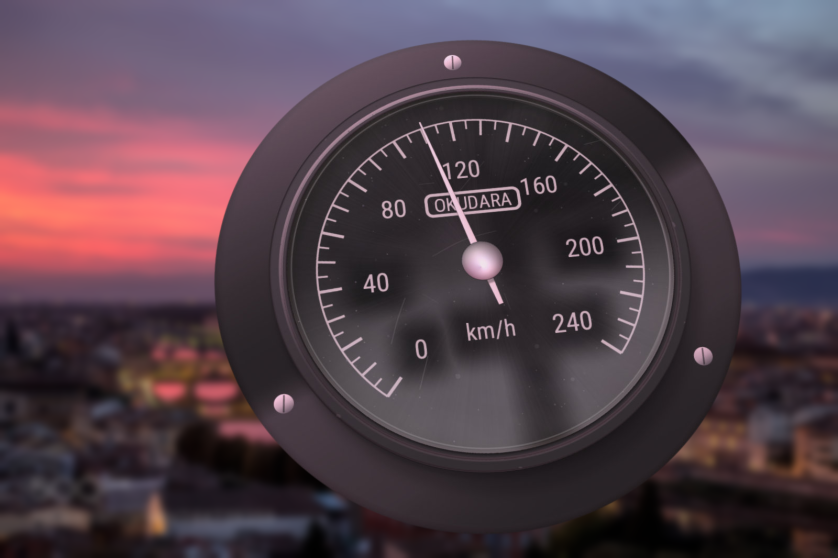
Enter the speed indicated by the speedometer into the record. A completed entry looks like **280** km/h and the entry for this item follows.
**110** km/h
